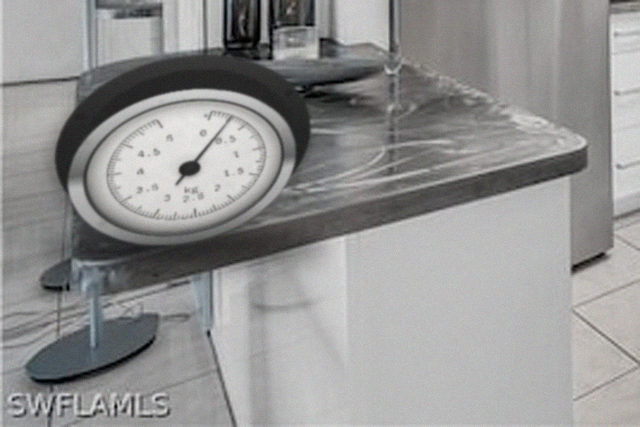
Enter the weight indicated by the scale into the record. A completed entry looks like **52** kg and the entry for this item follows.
**0.25** kg
